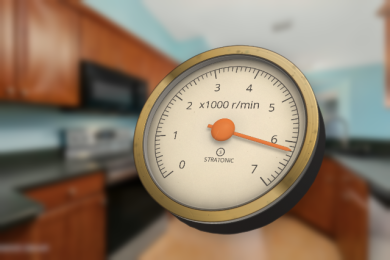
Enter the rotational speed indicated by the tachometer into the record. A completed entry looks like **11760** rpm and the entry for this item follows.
**6200** rpm
